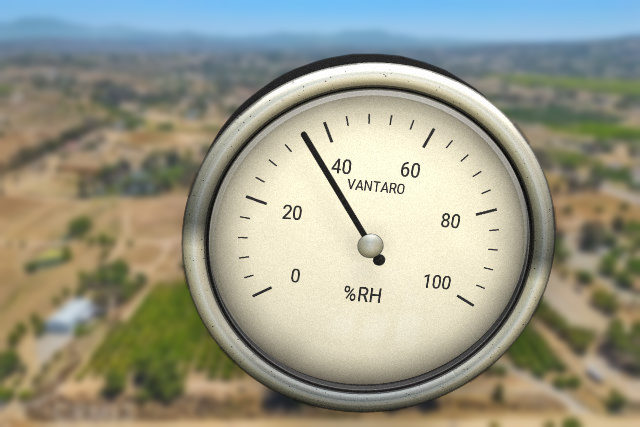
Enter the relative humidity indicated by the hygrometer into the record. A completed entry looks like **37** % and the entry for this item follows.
**36** %
